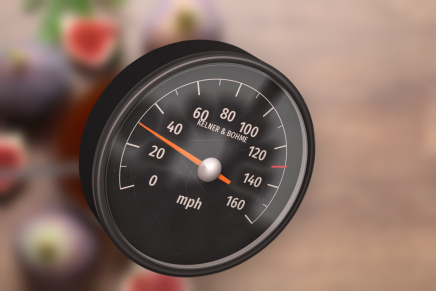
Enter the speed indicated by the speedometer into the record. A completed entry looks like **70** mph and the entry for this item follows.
**30** mph
